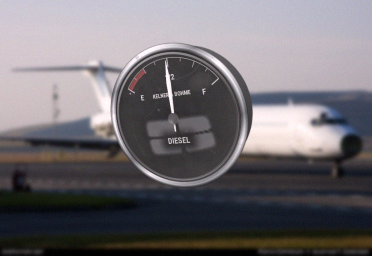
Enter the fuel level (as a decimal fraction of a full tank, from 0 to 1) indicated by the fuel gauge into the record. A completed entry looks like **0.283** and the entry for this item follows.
**0.5**
